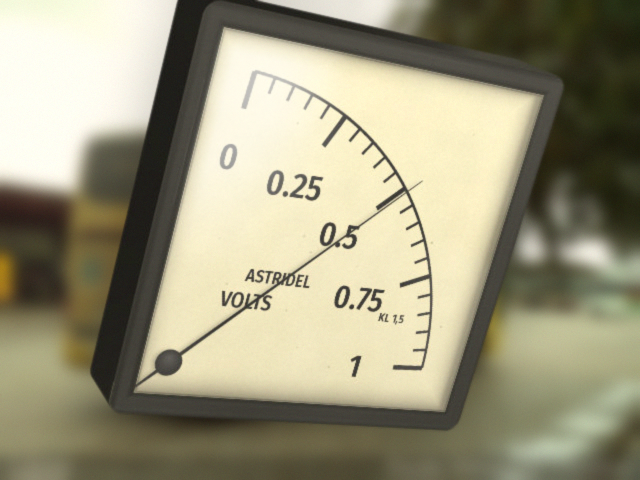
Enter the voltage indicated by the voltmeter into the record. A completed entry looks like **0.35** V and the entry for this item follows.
**0.5** V
